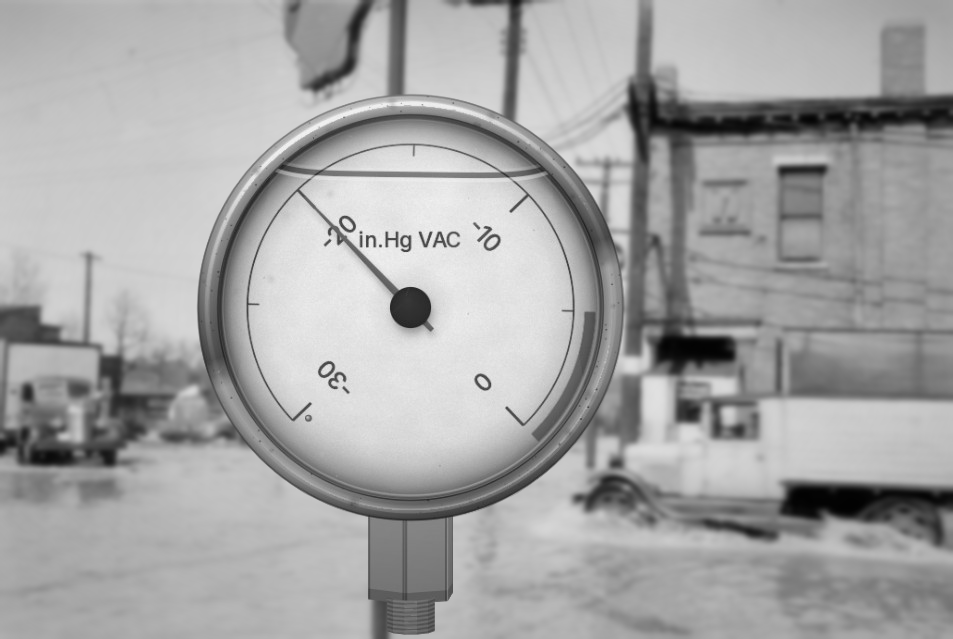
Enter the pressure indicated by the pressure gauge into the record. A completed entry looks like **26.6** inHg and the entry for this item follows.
**-20** inHg
